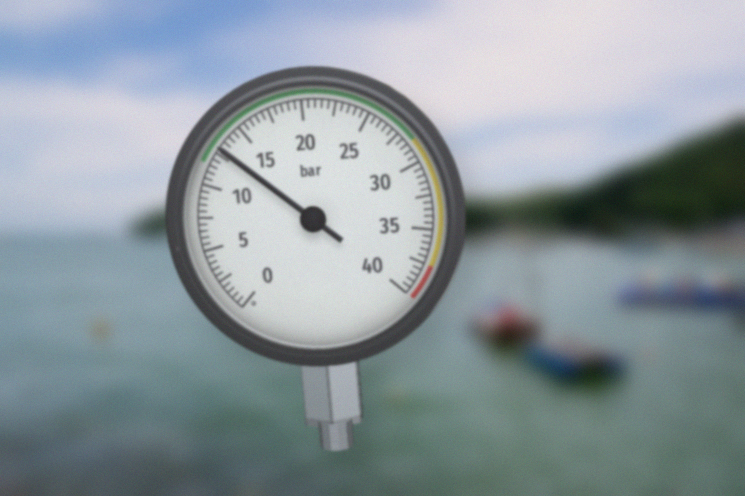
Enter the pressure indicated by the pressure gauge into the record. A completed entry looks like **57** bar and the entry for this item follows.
**13** bar
